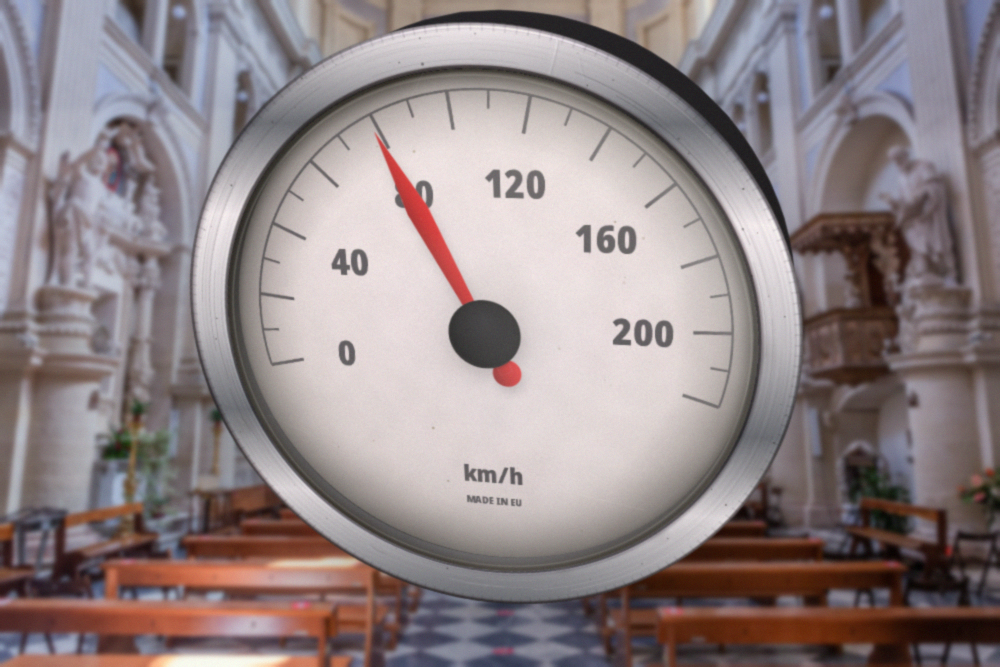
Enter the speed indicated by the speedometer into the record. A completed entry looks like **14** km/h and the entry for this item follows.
**80** km/h
